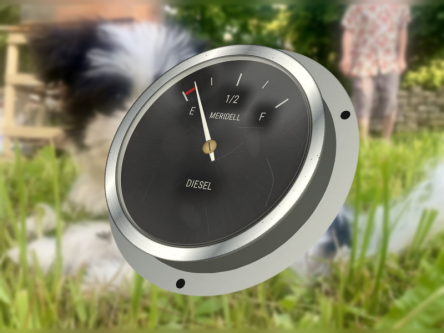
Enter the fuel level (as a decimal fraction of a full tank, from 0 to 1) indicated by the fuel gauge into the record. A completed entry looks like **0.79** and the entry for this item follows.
**0.125**
